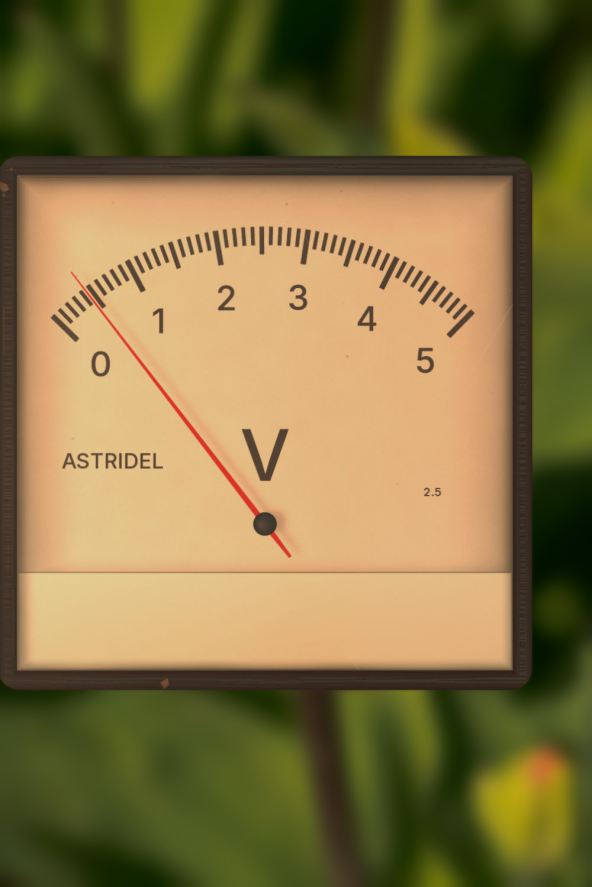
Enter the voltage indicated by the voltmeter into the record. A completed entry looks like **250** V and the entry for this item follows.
**0.45** V
